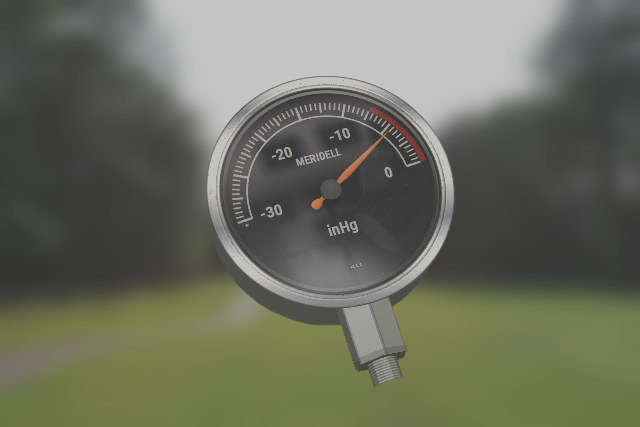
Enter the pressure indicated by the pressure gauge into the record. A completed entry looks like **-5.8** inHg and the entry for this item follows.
**-4.5** inHg
